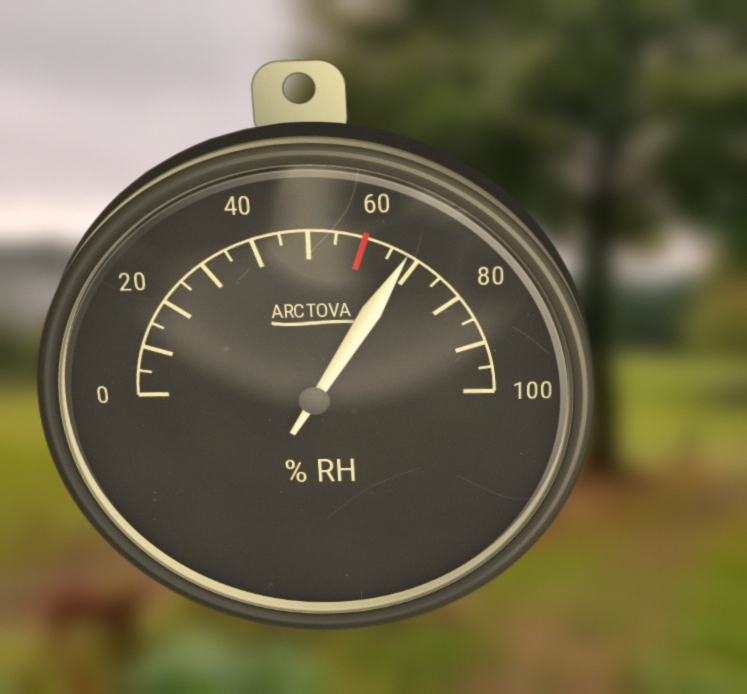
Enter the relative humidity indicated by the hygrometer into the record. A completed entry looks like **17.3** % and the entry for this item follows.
**67.5** %
